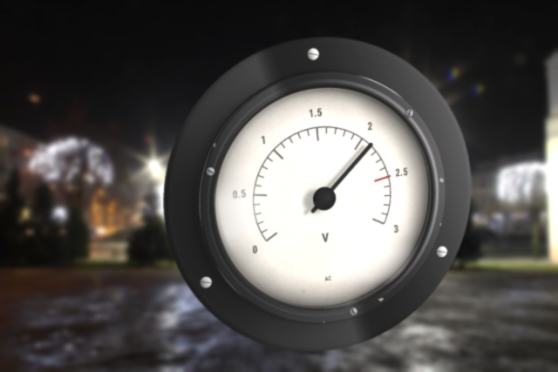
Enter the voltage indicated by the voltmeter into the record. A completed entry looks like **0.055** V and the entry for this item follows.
**2.1** V
